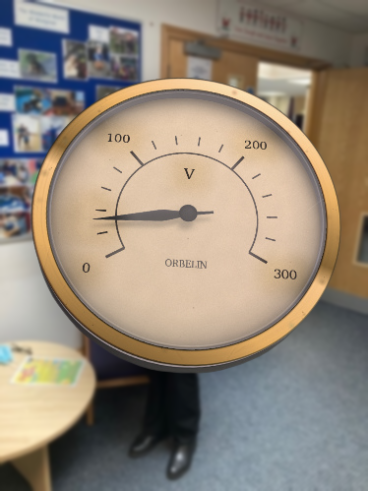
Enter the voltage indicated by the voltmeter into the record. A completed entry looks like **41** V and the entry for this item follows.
**30** V
